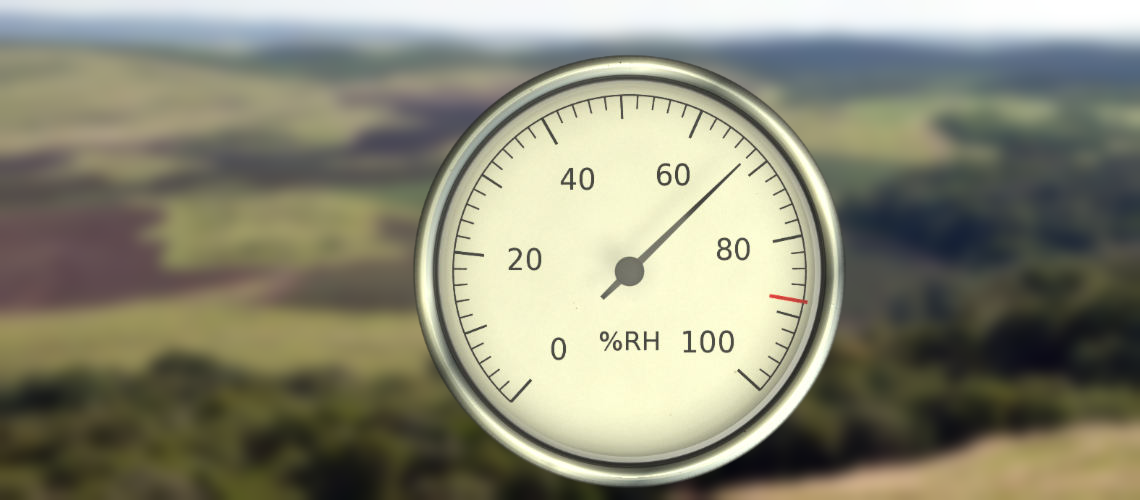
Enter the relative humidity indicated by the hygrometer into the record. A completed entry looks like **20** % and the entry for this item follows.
**68** %
